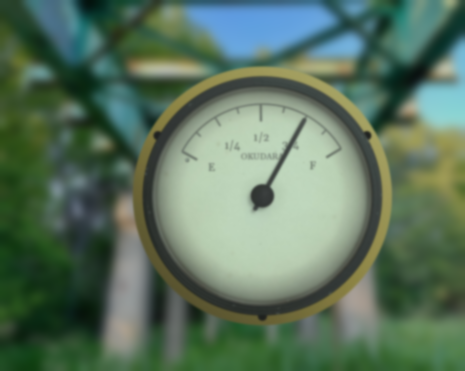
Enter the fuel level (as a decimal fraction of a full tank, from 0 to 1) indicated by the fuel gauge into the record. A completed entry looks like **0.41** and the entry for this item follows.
**0.75**
